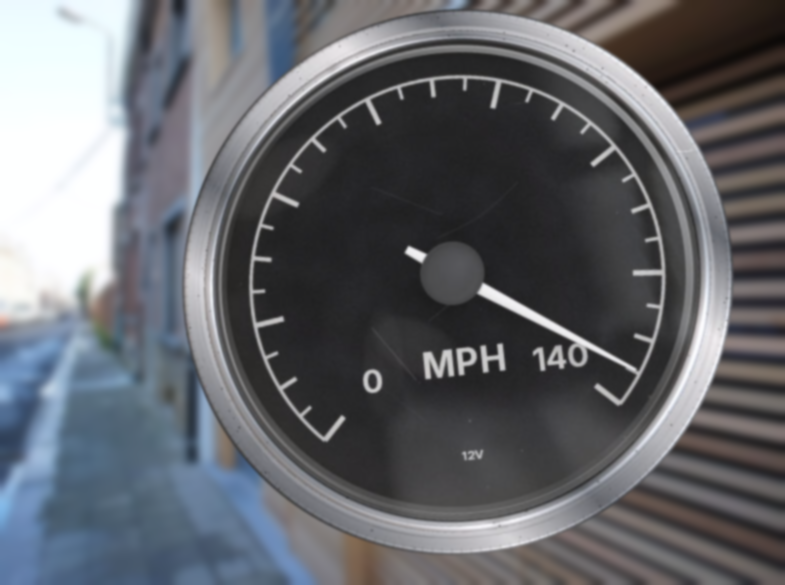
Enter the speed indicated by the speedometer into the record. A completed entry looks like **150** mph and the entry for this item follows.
**135** mph
